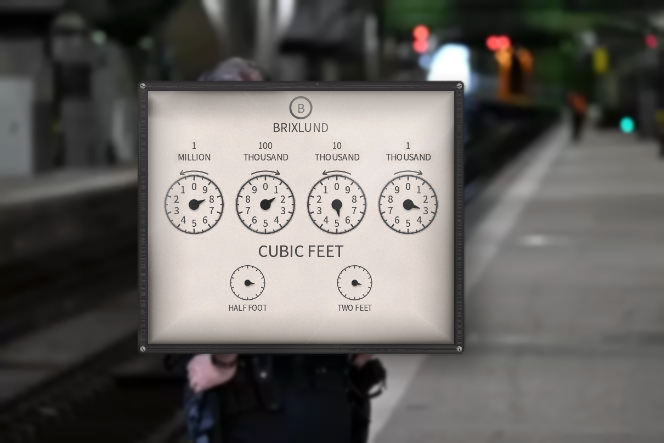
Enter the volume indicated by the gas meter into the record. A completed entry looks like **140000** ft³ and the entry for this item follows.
**815300** ft³
